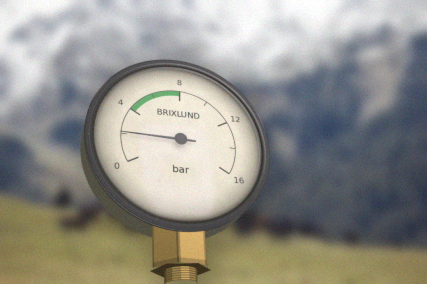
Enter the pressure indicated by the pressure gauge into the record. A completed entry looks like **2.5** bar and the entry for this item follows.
**2** bar
